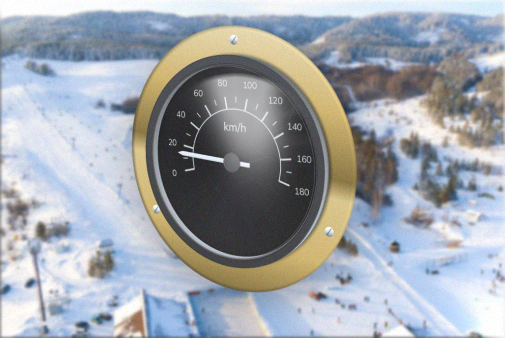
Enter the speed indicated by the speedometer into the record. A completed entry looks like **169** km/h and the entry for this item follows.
**15** km/h
